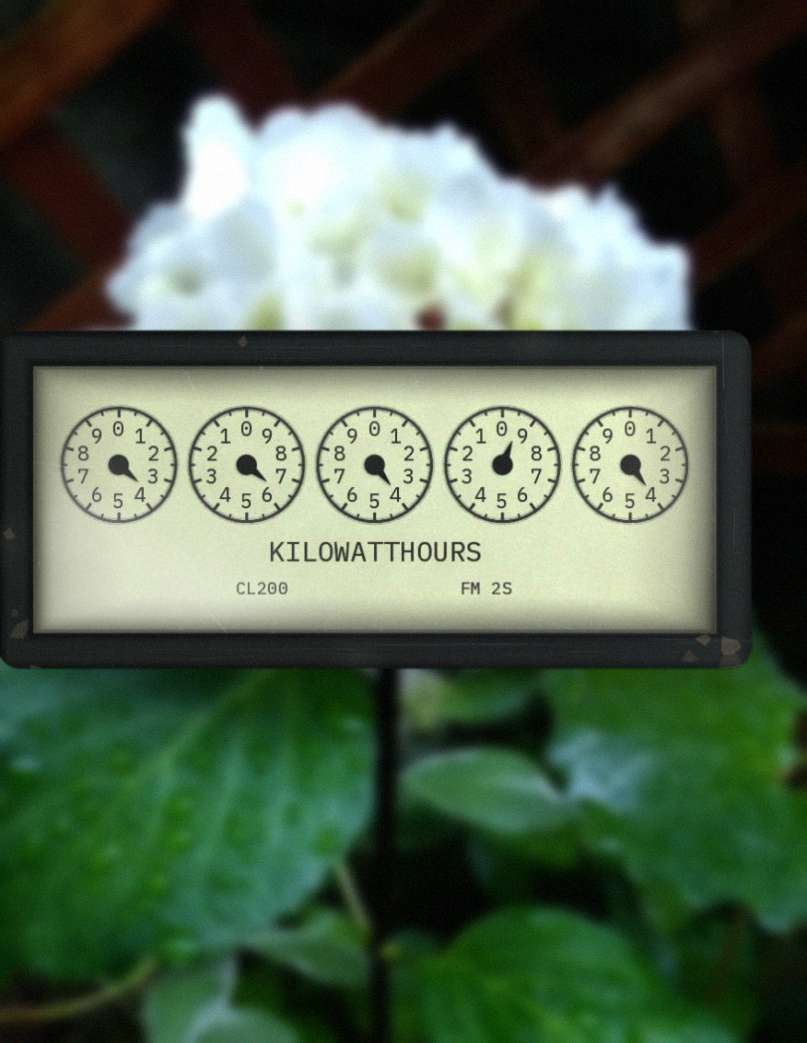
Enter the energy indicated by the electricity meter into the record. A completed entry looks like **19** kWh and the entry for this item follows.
**36394** kWh
